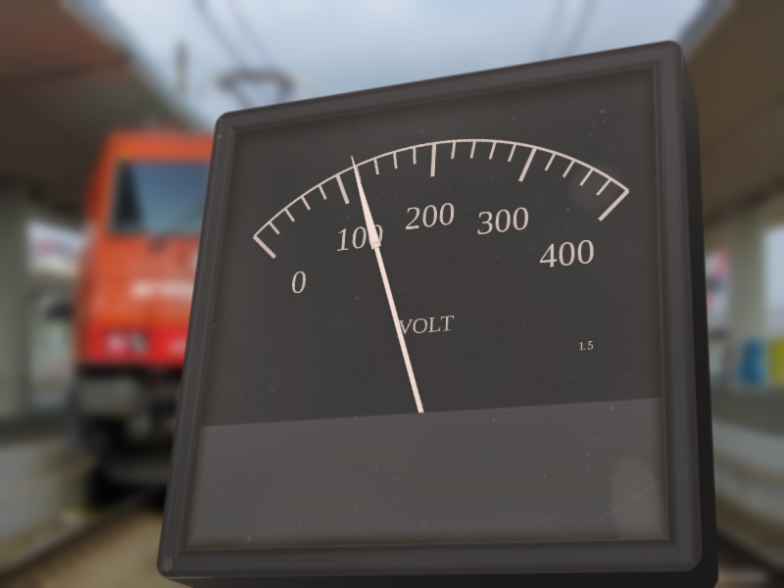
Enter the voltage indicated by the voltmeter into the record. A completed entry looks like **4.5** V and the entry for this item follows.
**120** V
